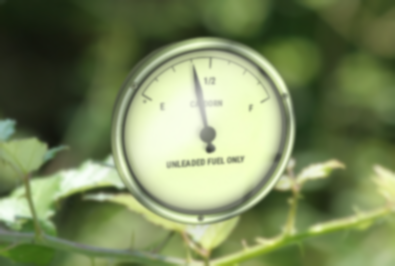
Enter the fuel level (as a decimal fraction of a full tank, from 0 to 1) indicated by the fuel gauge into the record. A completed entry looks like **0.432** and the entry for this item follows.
**0.375**
